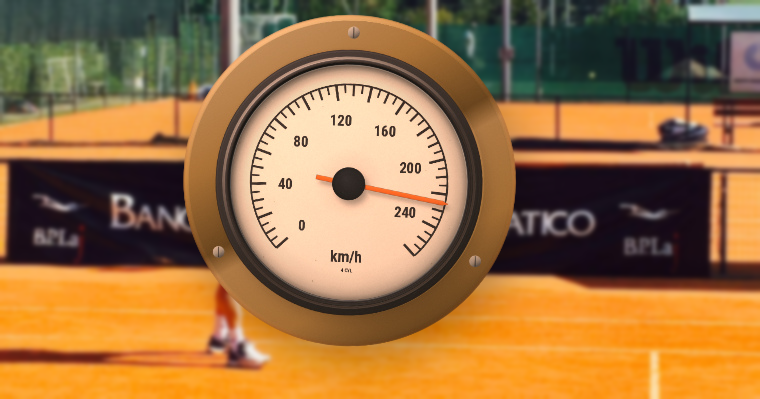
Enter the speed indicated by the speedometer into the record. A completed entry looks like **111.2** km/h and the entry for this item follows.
**225** km/h
